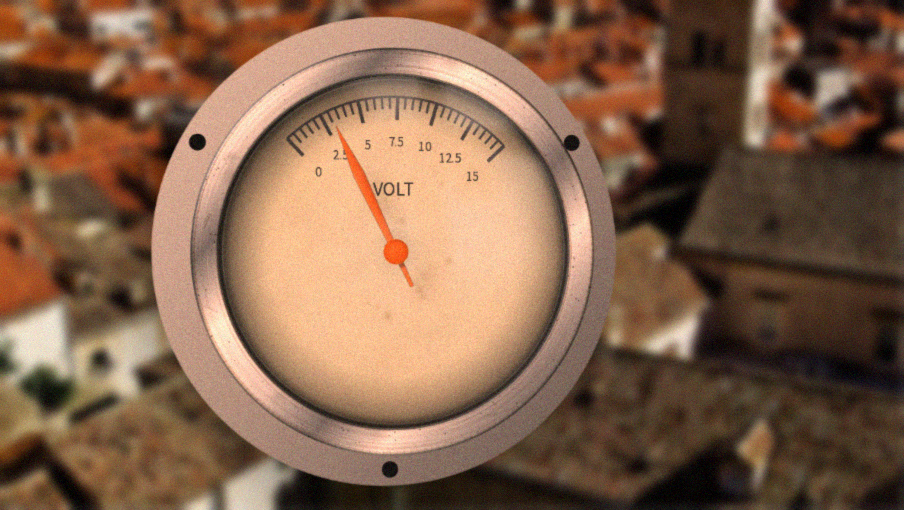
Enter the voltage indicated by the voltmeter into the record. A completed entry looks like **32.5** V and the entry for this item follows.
**3** V
